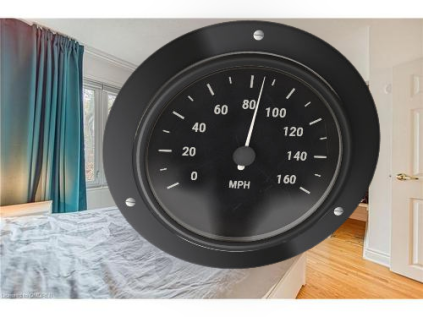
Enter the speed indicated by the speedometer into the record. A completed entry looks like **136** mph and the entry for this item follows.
**85** mph
